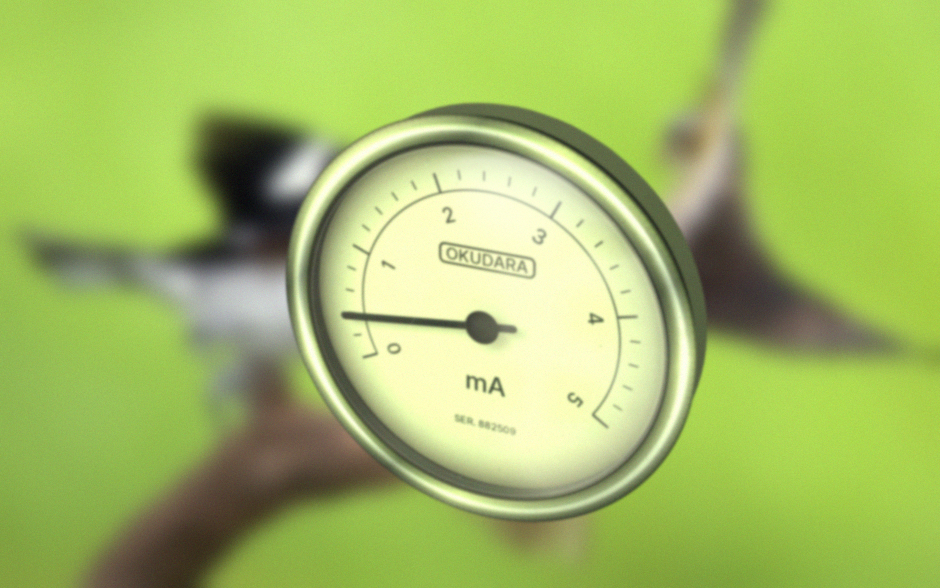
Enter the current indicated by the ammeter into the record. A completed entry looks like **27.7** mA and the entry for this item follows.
**0.4** mA
